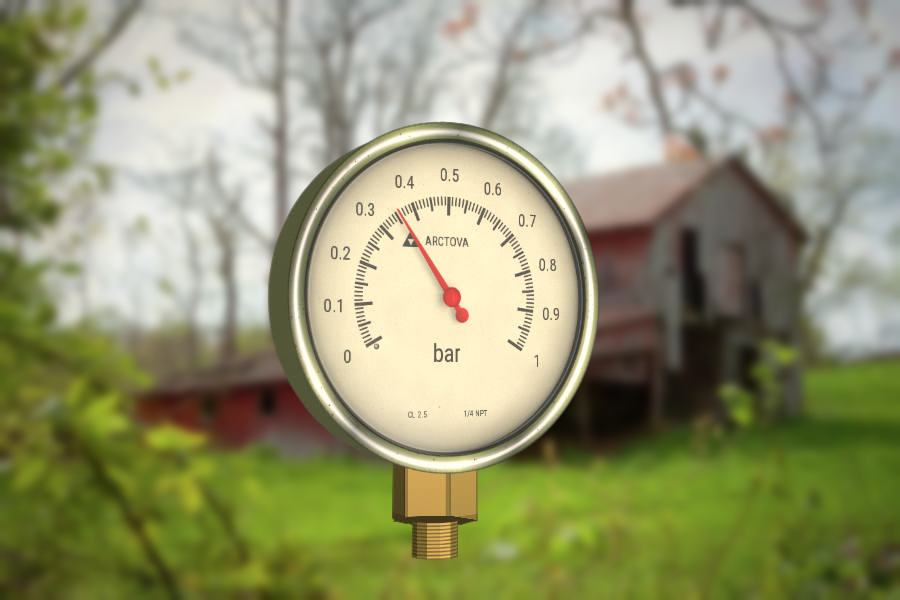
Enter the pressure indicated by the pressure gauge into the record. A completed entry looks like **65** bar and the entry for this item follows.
**0.35** bar
